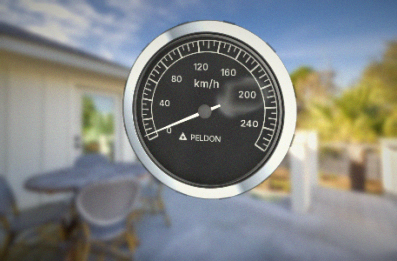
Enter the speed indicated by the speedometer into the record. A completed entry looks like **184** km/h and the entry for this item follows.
**5** km/h
